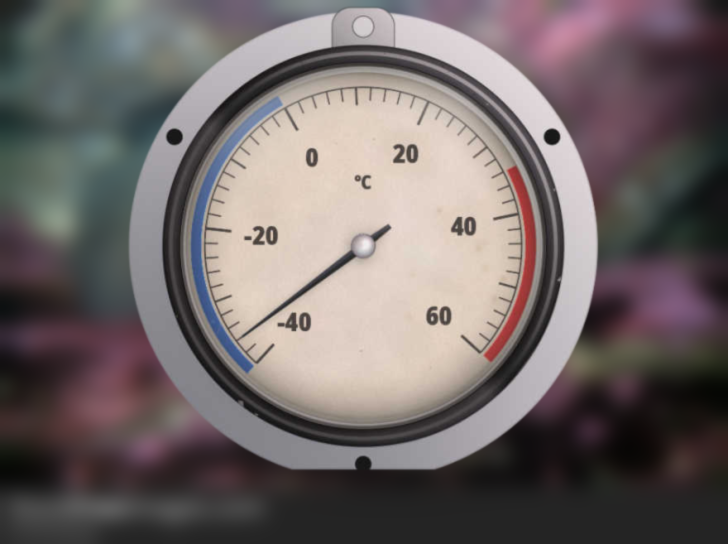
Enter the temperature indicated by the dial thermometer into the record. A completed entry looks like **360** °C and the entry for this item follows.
**-36** °C
